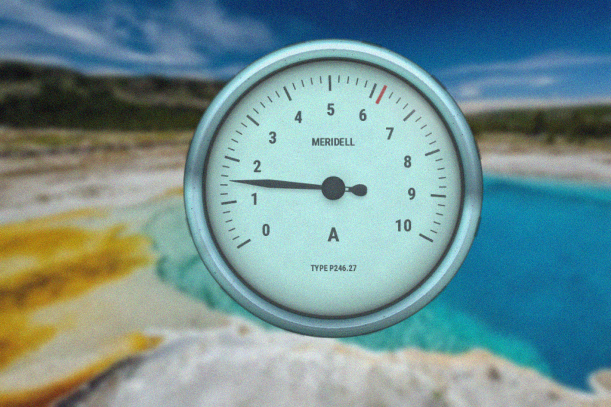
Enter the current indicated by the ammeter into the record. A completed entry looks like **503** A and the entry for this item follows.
**1.5** A
